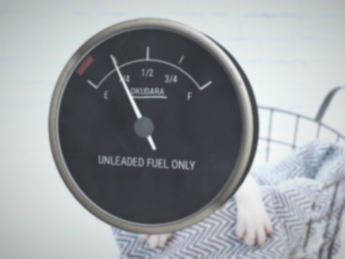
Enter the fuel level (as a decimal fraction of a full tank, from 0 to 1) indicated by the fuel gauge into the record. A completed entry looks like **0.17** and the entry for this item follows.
**0.25**
